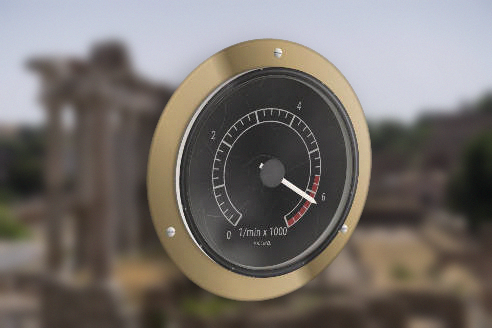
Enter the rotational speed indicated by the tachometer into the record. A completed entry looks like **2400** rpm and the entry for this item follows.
**6200** rpm
